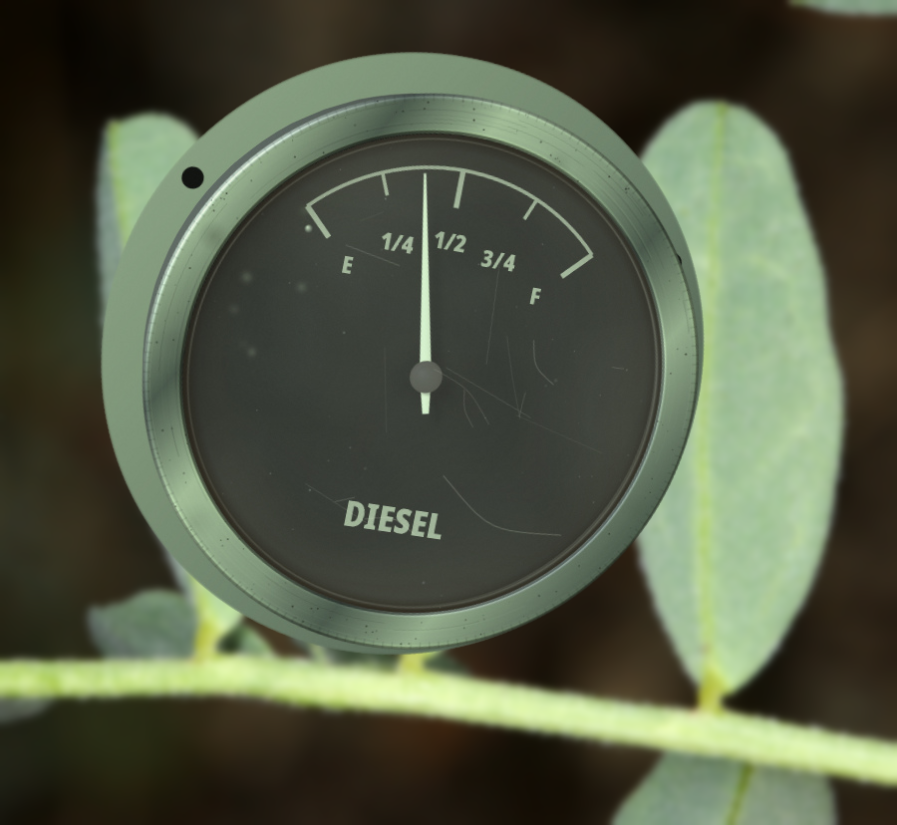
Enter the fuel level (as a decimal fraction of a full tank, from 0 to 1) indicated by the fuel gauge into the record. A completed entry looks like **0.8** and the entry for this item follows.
**0.375**
